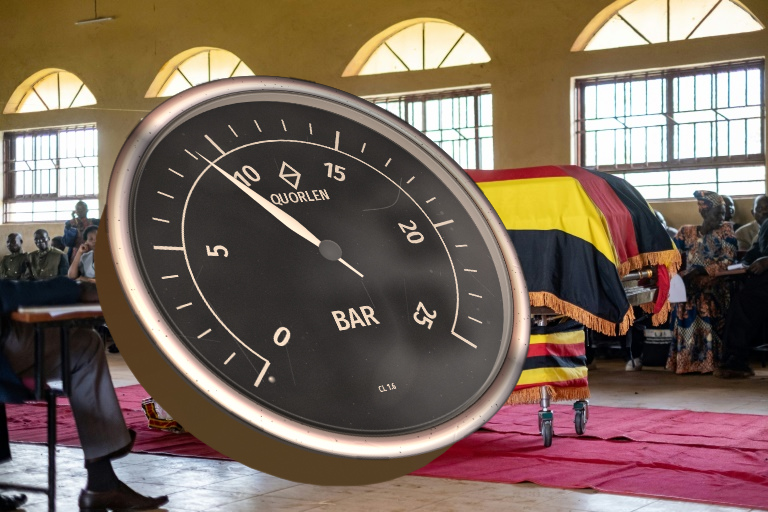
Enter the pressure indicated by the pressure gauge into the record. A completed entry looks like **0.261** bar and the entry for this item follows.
**9** bar
